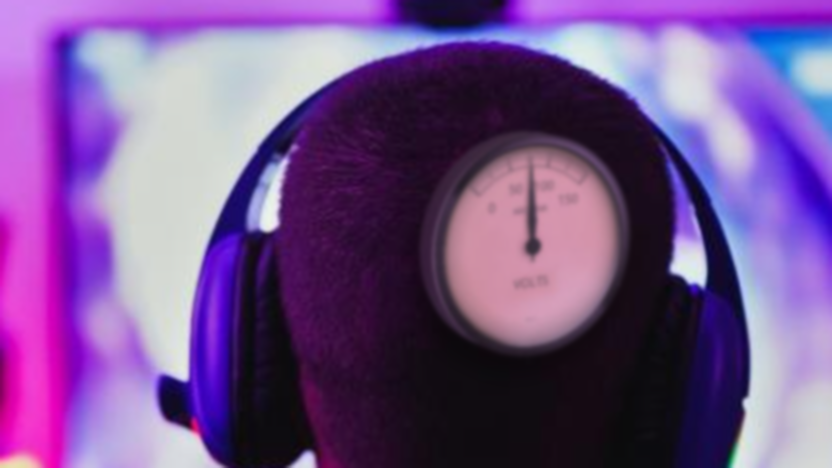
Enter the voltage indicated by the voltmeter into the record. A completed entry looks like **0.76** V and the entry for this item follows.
**75** V
